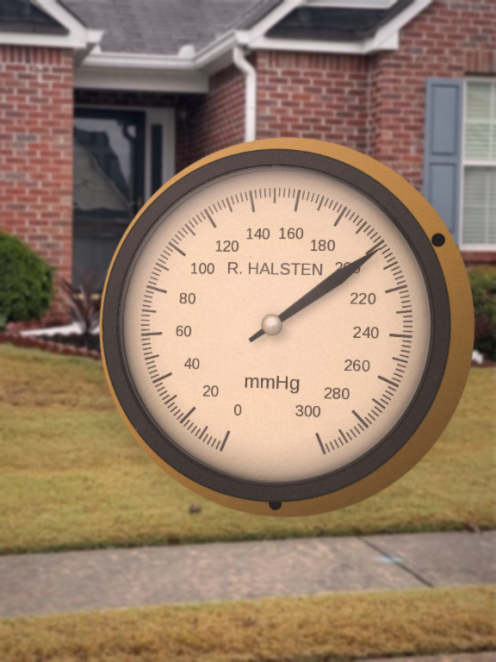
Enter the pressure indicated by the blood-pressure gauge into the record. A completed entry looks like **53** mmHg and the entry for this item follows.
**202** mmHg
